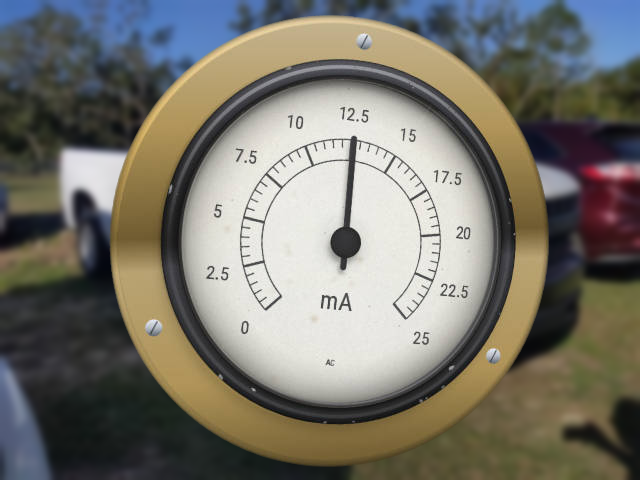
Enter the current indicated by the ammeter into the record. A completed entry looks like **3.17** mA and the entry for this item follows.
**12.5** mA
